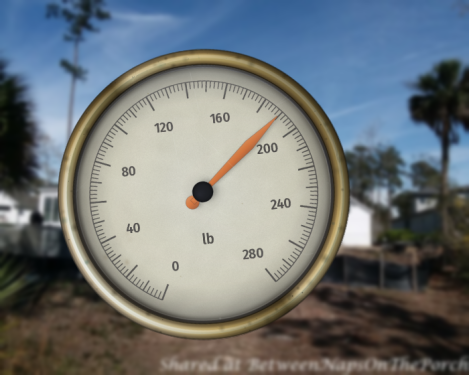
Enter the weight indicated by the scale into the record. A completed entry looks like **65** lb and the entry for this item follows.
**190** lb
